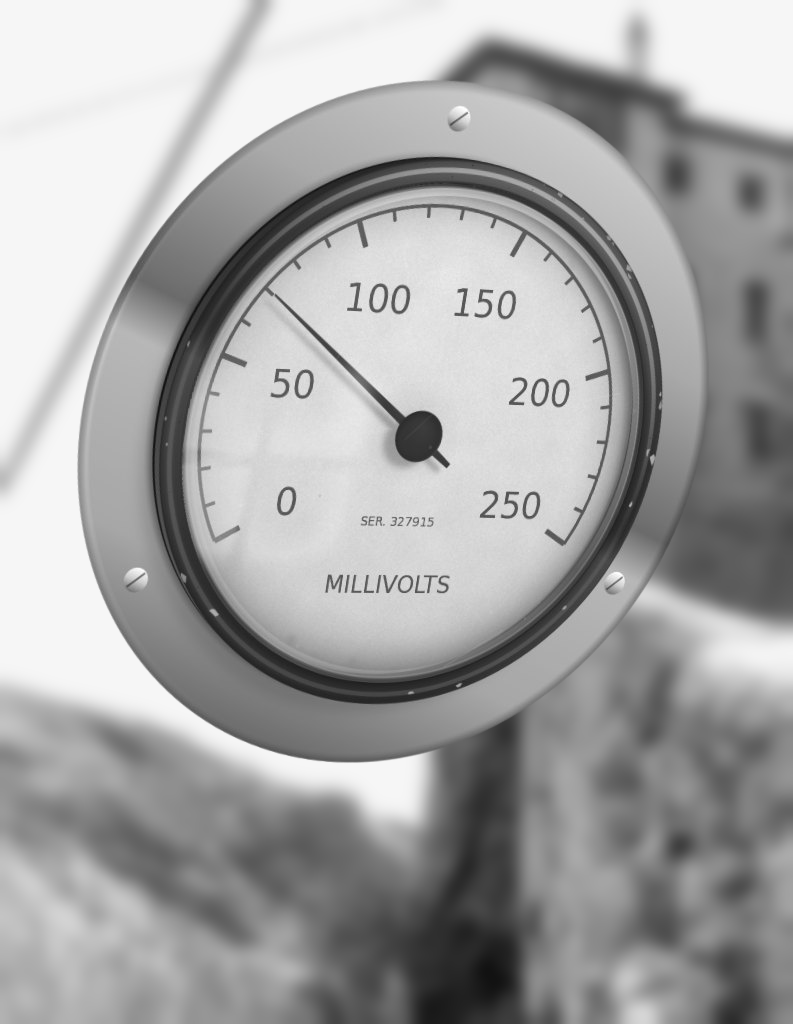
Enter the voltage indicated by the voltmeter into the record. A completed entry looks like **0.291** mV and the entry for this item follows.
**70** mV
